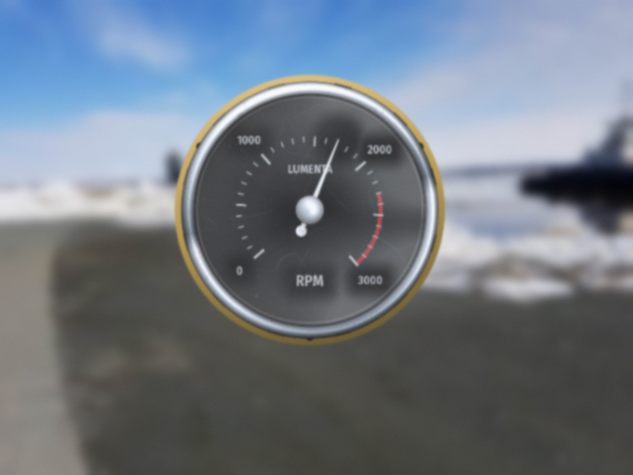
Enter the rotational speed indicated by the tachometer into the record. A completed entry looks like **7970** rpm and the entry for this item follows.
**1700** rpm
